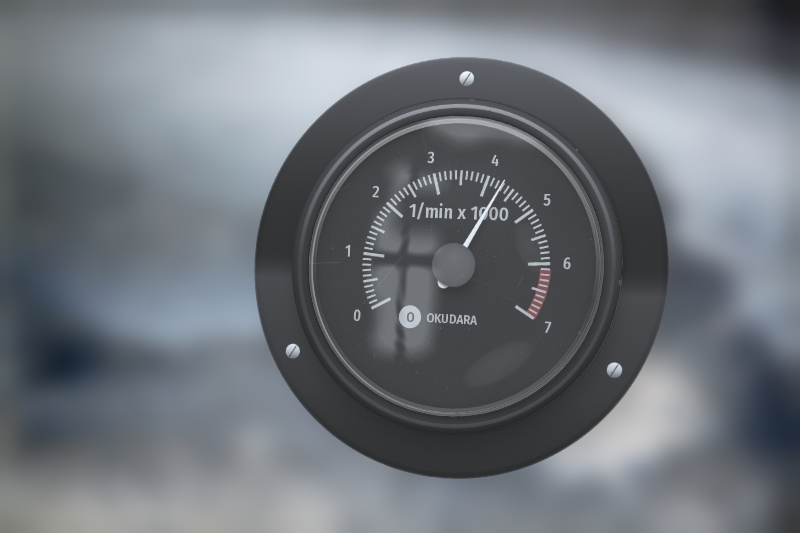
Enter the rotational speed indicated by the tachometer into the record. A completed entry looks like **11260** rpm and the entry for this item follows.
**4300** rpm
